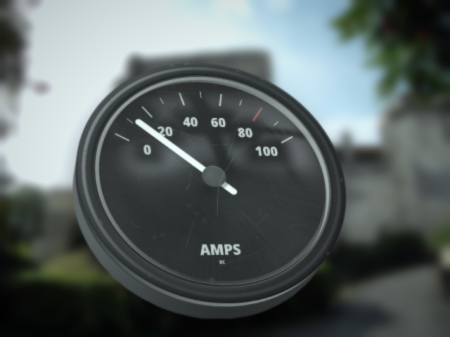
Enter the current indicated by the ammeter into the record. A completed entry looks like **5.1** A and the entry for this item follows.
**10** A
